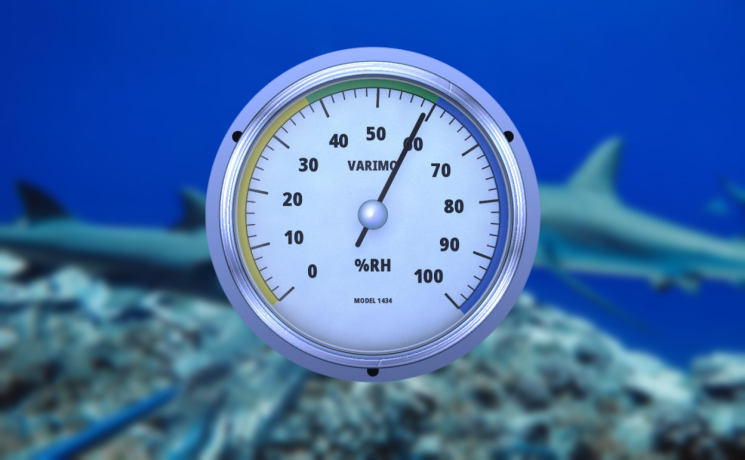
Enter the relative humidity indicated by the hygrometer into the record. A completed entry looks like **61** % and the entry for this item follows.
**59** %
